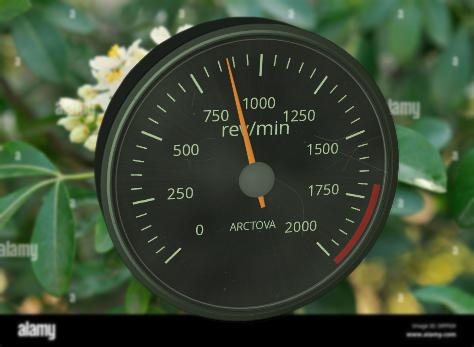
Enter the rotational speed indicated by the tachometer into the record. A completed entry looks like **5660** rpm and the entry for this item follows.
**875** rpm
